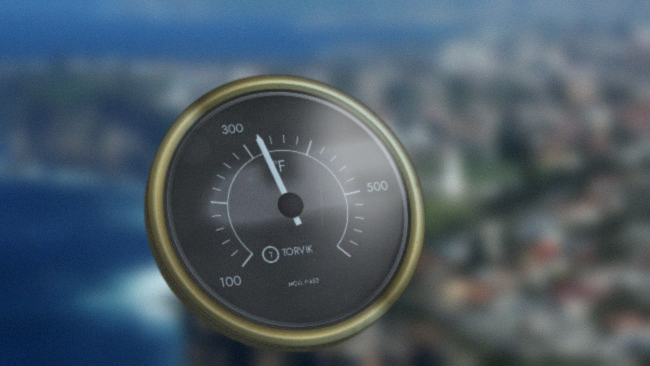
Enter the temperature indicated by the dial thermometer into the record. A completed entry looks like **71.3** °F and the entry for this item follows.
**320** °F
